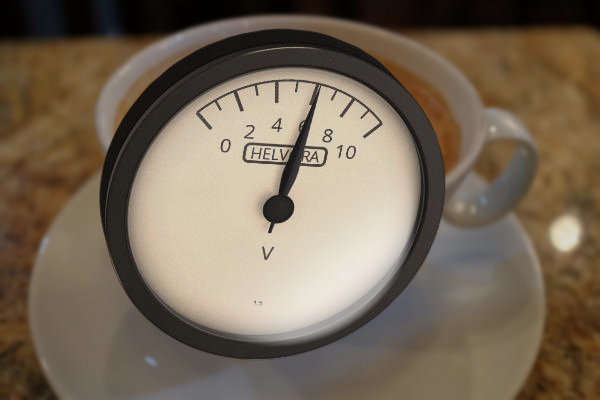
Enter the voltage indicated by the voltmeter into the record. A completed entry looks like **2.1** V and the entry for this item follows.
**6** V
